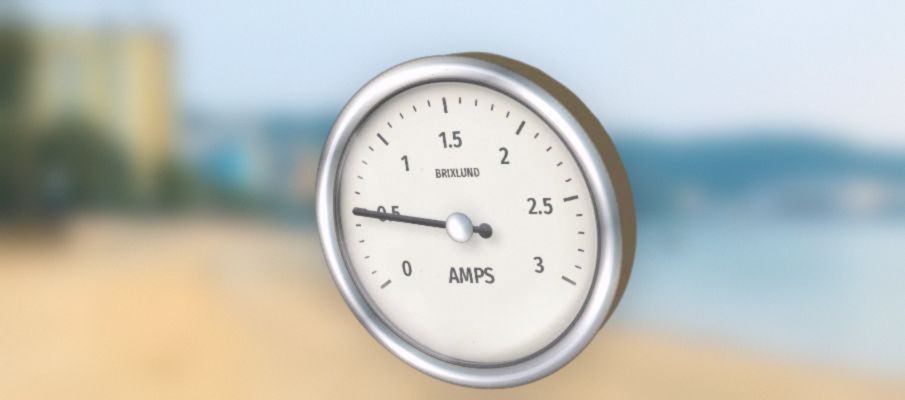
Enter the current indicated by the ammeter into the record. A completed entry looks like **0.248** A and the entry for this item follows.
**0.5** A
